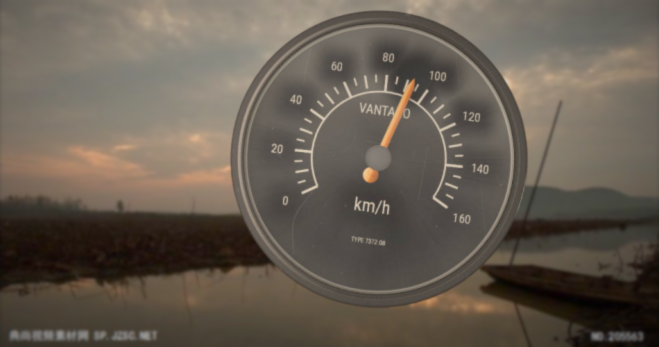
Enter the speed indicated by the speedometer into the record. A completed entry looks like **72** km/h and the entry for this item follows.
**92.5** km/h
